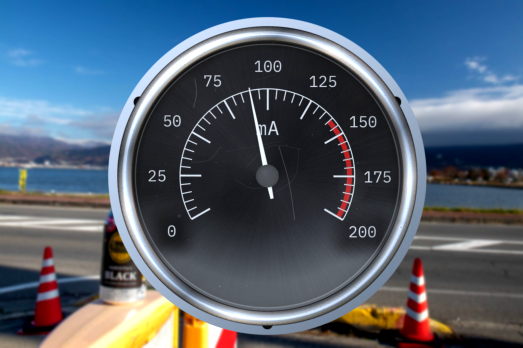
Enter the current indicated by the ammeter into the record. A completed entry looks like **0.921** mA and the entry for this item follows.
**90** mA
